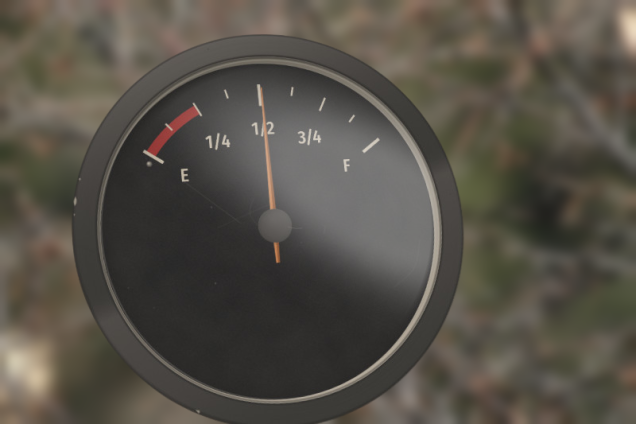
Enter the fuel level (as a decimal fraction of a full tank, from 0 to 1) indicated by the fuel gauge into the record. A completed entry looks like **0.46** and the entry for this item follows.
**0.5**
